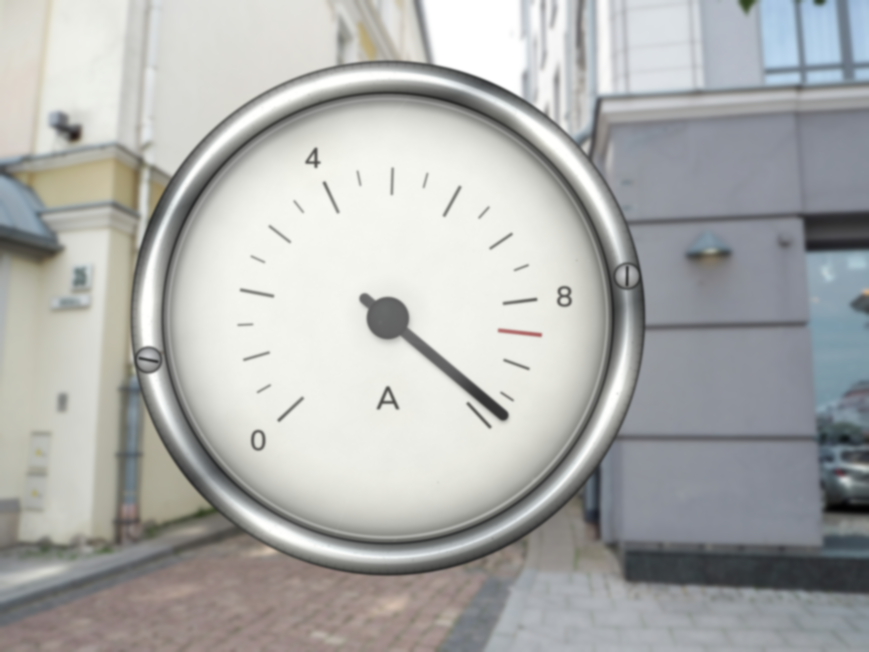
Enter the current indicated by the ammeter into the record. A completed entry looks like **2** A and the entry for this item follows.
**9.75** A
